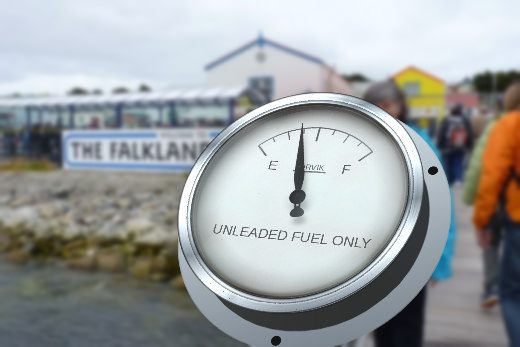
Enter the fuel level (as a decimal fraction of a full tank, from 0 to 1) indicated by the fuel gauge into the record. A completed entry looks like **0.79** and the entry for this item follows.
**0.375**
